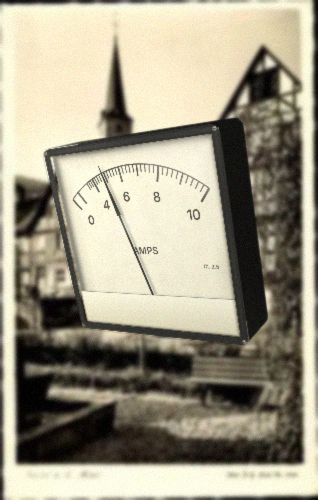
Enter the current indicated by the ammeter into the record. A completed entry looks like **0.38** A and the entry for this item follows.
**5** A
